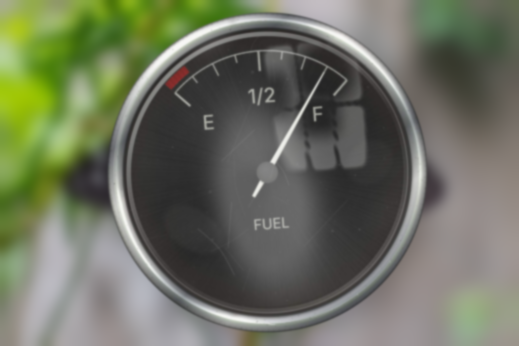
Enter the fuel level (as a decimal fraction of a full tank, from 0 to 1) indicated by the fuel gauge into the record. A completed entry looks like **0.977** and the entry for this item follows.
**0.875**
